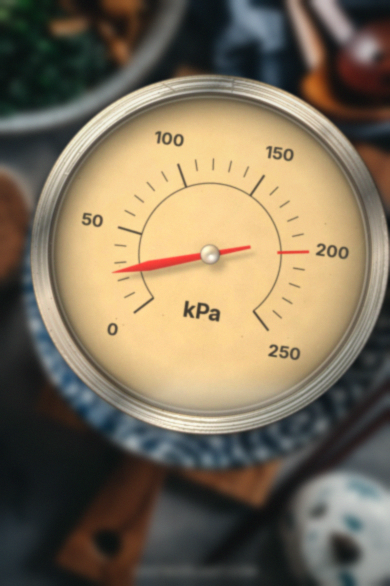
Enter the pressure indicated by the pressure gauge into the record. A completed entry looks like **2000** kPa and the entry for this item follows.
**25** kPa
